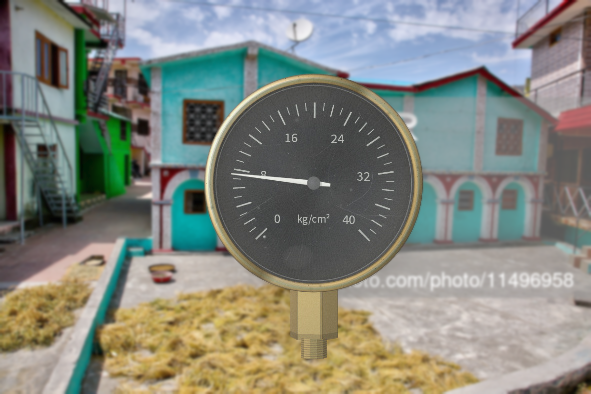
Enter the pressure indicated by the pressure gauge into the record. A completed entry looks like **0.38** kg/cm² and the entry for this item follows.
**7.5** kg/cm²
